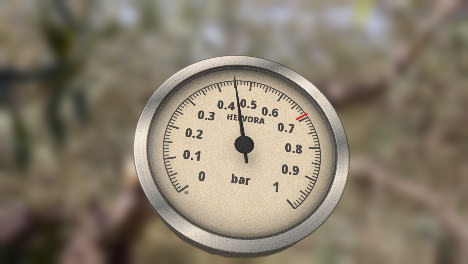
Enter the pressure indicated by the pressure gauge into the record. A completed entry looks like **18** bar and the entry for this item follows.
**0.45** bar
